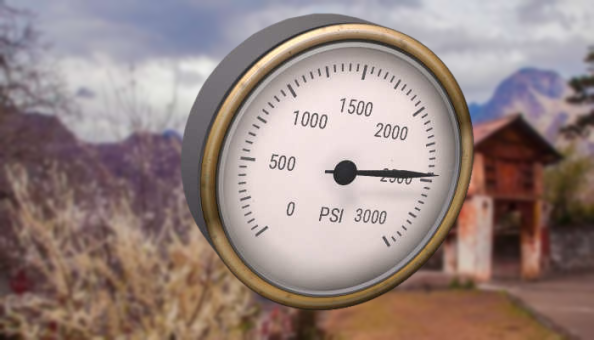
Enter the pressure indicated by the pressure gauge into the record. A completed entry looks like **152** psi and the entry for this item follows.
**2450** psi
